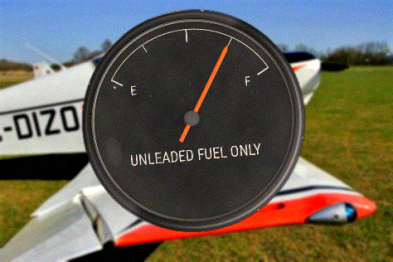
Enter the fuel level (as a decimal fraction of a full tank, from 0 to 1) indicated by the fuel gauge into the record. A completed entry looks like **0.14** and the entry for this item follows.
**0.75**
